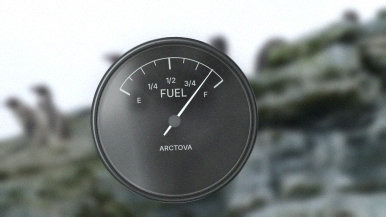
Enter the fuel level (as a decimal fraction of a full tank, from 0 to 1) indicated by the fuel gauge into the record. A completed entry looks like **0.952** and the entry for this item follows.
**0.875**
